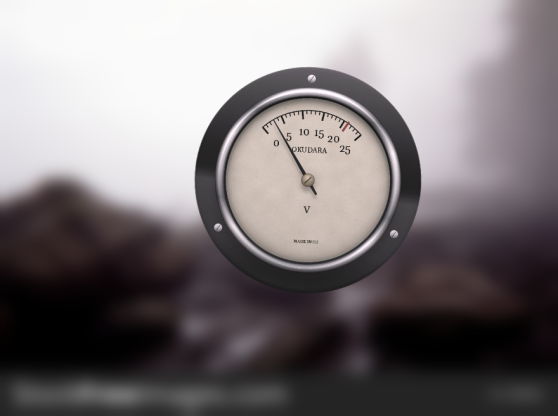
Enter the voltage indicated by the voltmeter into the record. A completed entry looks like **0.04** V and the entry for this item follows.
**3** V
